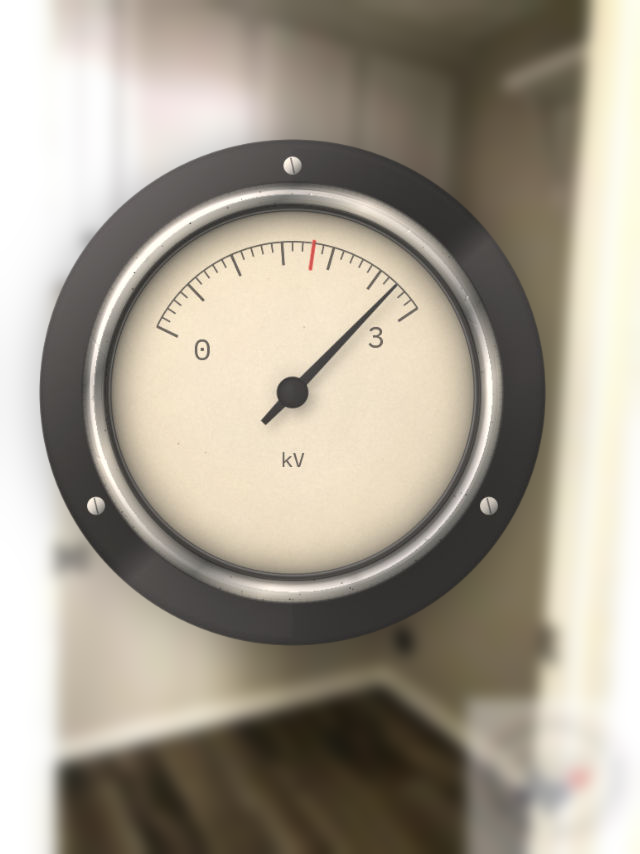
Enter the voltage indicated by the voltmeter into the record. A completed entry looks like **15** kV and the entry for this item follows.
**2.7** kV
